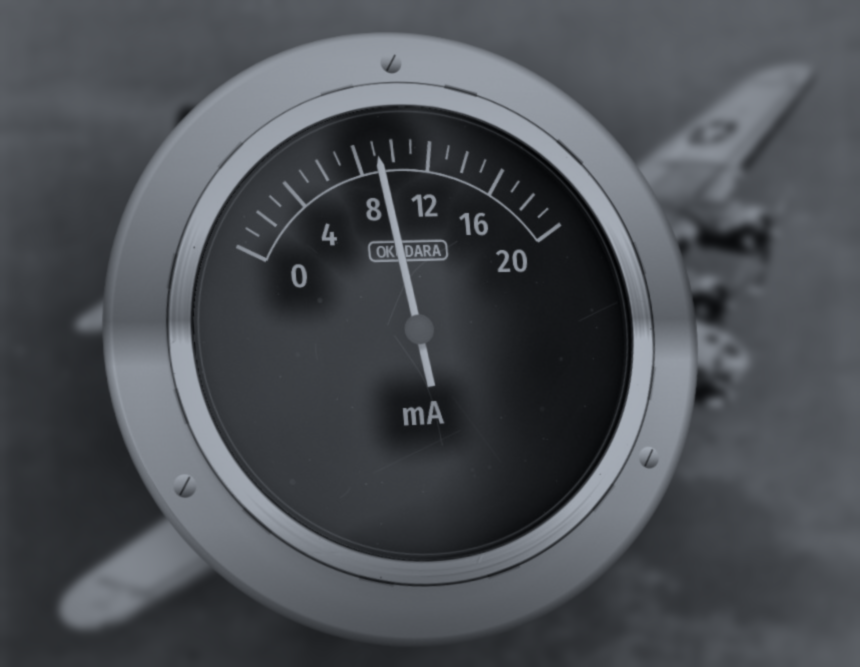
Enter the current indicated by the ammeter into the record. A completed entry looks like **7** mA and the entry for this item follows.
**9** mA
